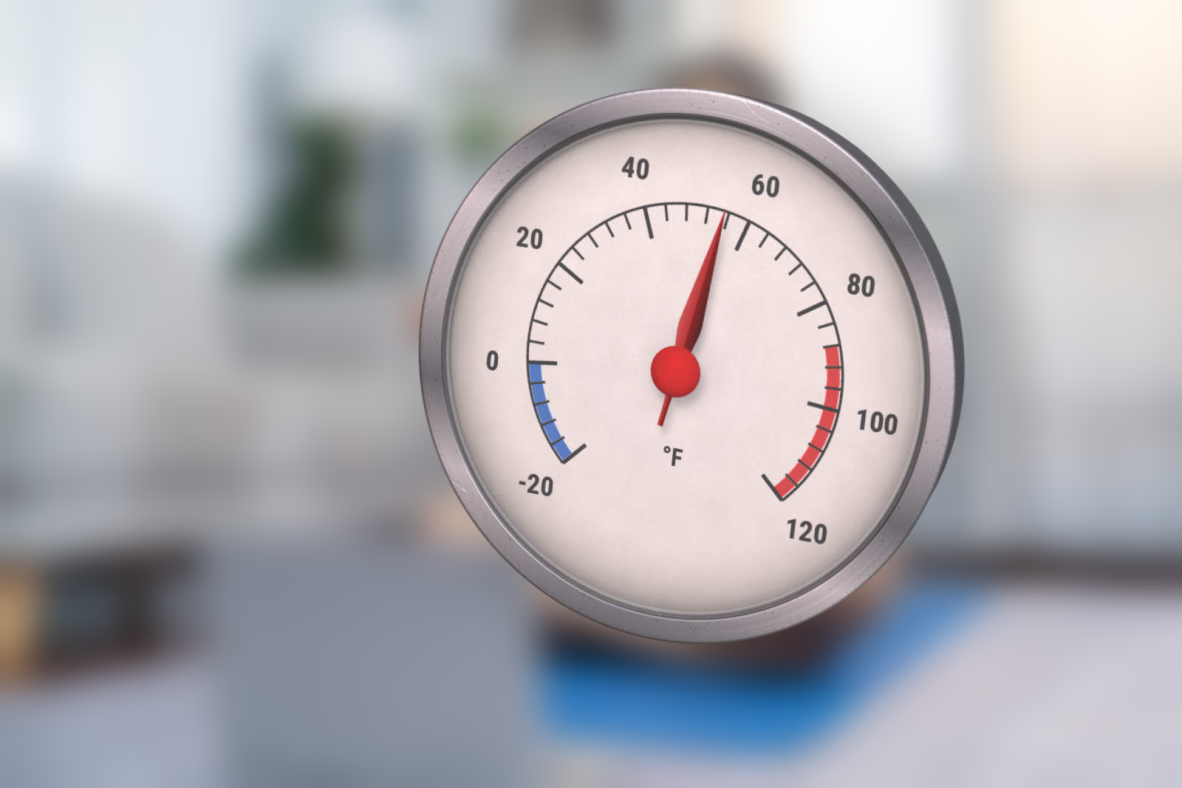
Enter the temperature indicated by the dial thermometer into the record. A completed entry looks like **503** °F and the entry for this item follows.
**56** °F
